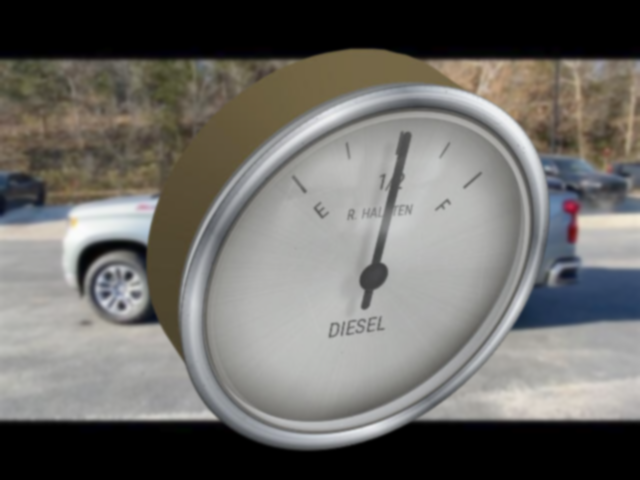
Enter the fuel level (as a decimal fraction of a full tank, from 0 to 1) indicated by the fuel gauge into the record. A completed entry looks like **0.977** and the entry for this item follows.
**0.5**
